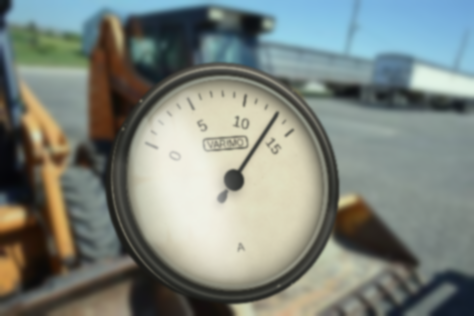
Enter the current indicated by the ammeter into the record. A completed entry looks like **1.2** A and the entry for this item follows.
**13** A
